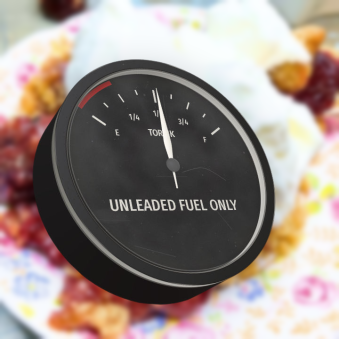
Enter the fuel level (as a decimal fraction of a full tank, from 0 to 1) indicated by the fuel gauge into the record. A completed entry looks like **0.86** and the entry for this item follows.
**0.5**
